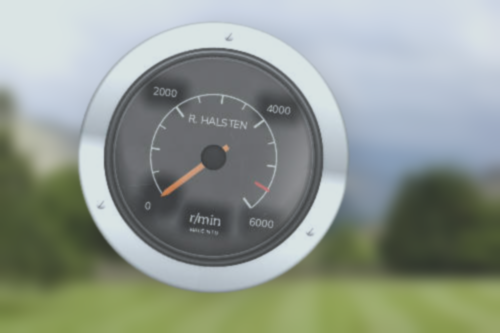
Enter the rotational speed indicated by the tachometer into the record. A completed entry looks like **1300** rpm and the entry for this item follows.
**0** rpm
